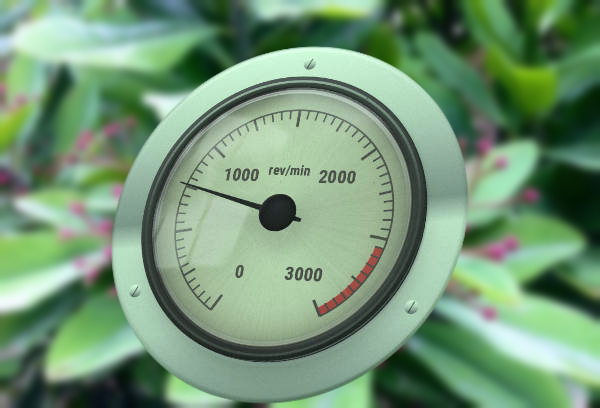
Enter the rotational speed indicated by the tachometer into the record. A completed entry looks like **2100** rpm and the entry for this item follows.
**750** rpm
